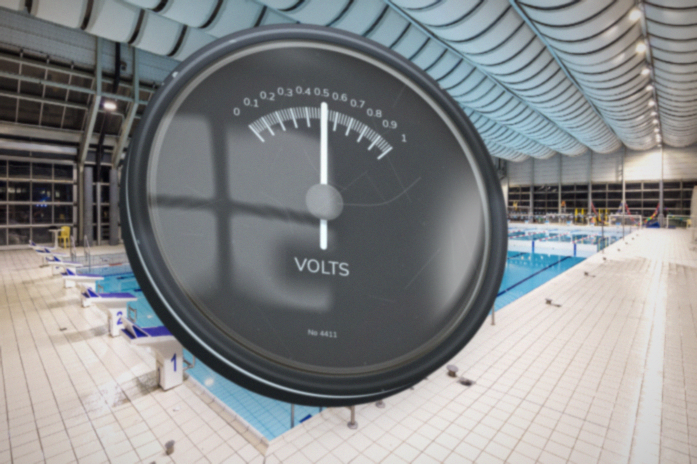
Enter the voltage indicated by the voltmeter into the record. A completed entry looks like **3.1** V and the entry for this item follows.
**0.5** V
